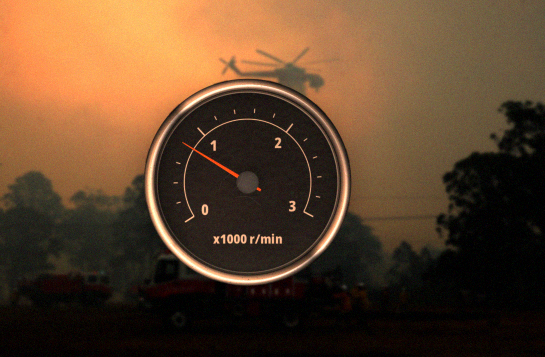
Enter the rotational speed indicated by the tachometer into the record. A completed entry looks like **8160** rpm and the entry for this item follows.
**800** rpm
